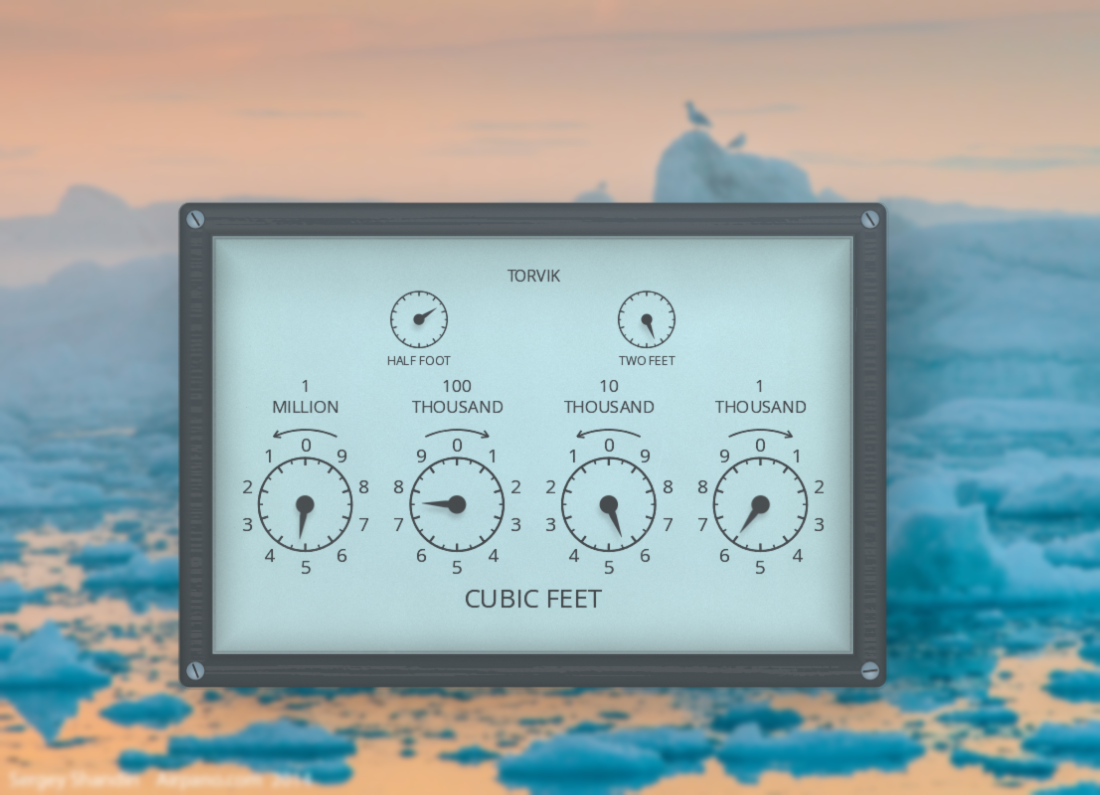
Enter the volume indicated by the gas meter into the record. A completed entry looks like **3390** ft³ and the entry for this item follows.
**475600** ft³
